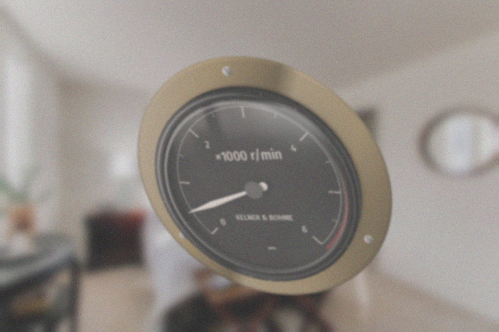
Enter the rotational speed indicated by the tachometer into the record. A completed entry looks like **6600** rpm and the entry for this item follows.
**500** rpm
